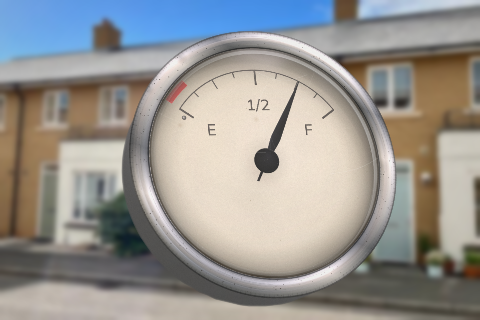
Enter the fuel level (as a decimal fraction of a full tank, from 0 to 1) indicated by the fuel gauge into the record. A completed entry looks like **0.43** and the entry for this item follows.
**0.75**
